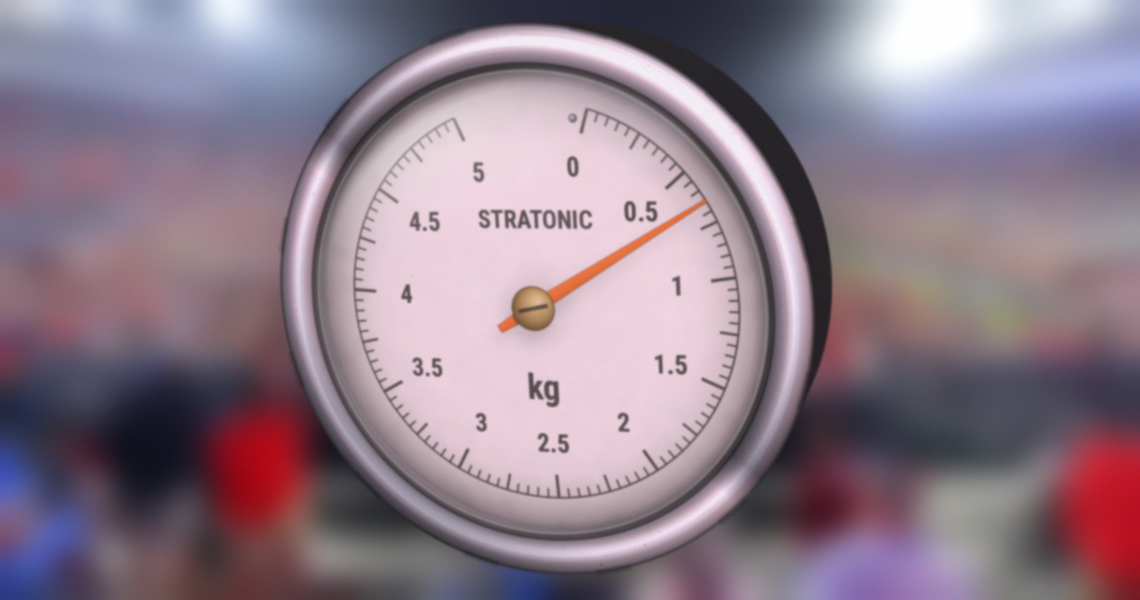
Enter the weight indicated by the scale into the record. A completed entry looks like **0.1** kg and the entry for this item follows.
**0.65** kg
